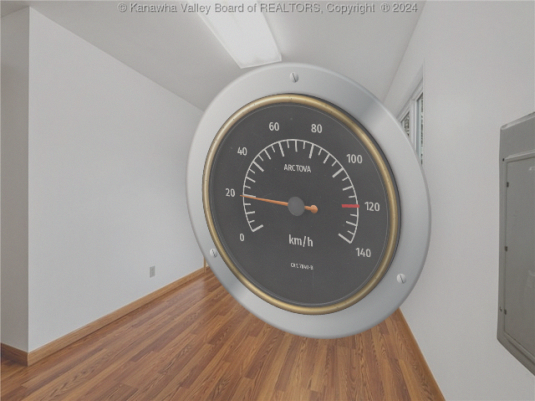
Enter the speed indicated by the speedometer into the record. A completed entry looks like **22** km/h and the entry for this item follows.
**20** km/h
